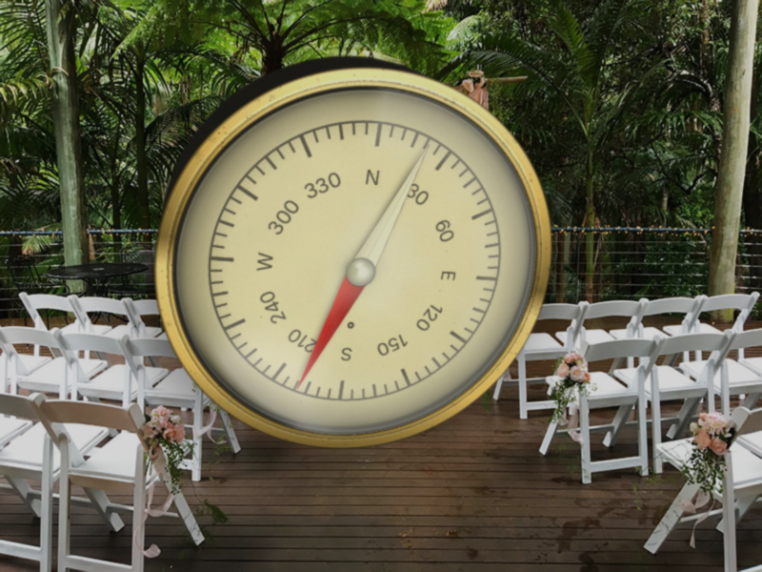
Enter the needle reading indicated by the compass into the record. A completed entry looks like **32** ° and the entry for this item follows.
**200** °
